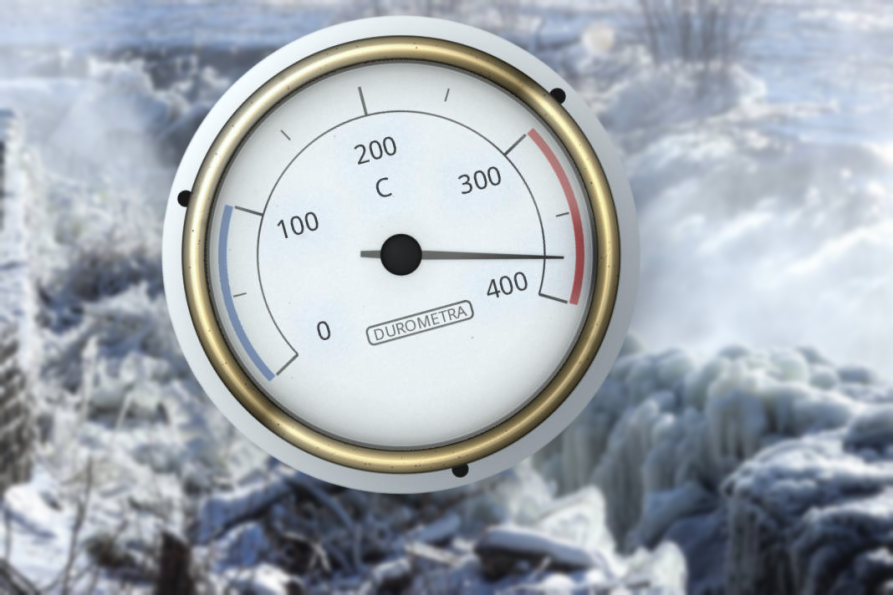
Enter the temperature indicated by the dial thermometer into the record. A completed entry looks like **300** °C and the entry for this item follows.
**375** °C
